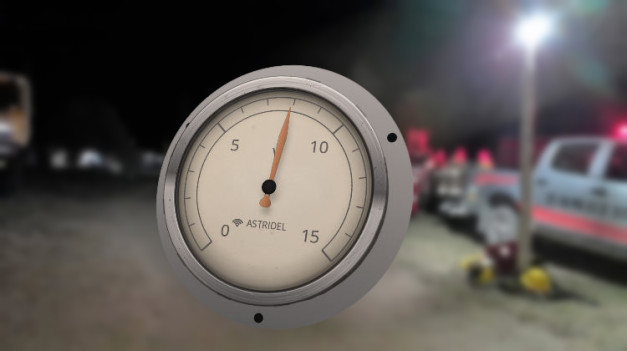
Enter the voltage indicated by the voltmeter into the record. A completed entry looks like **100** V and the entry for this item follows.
**8** V
